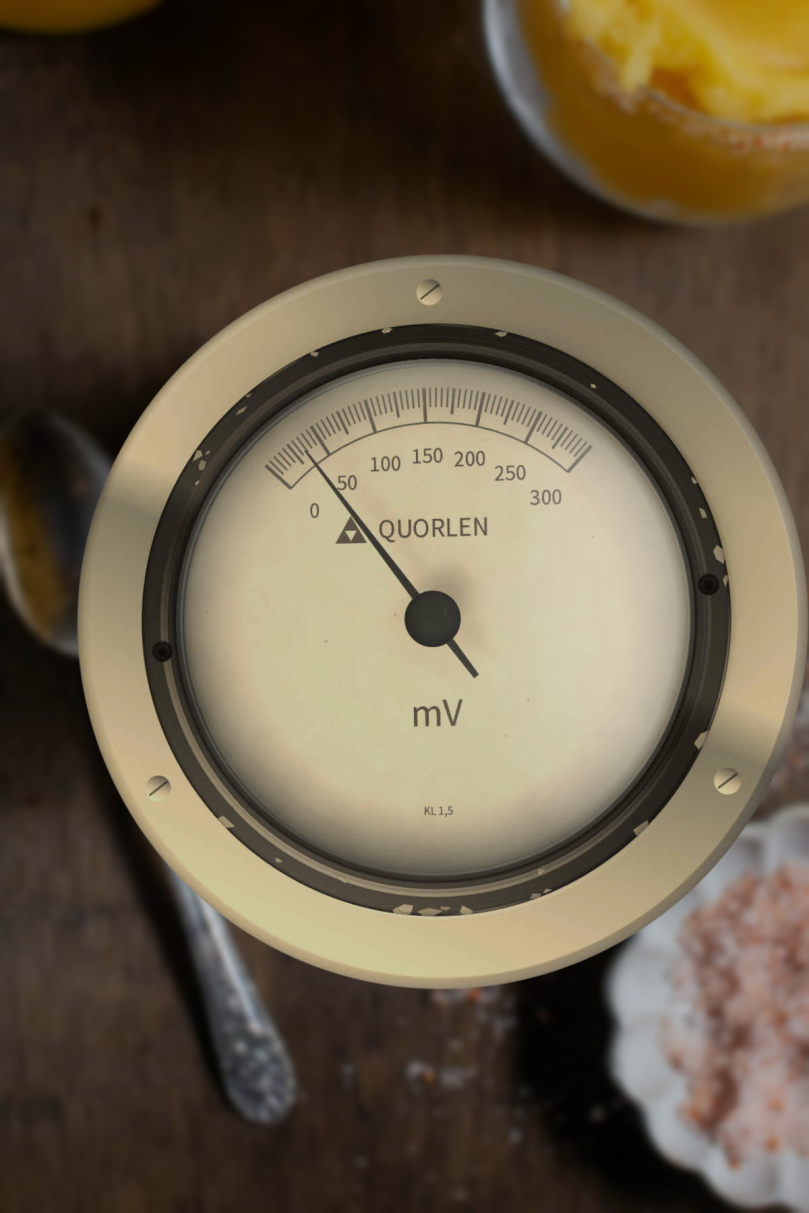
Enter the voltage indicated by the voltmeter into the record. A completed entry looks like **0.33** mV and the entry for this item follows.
**35** mV
